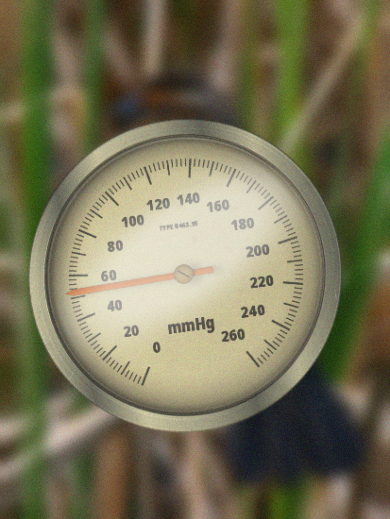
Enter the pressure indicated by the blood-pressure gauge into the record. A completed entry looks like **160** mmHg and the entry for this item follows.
**52** mmHg
